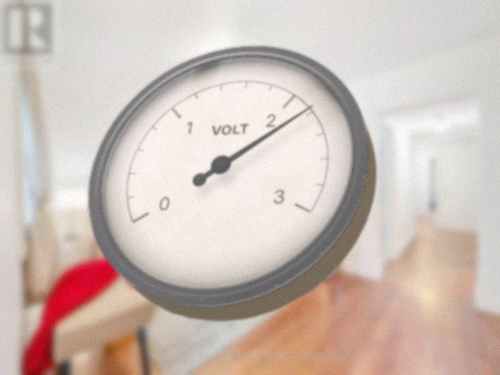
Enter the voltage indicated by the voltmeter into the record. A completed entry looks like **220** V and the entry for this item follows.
**2.2** V
